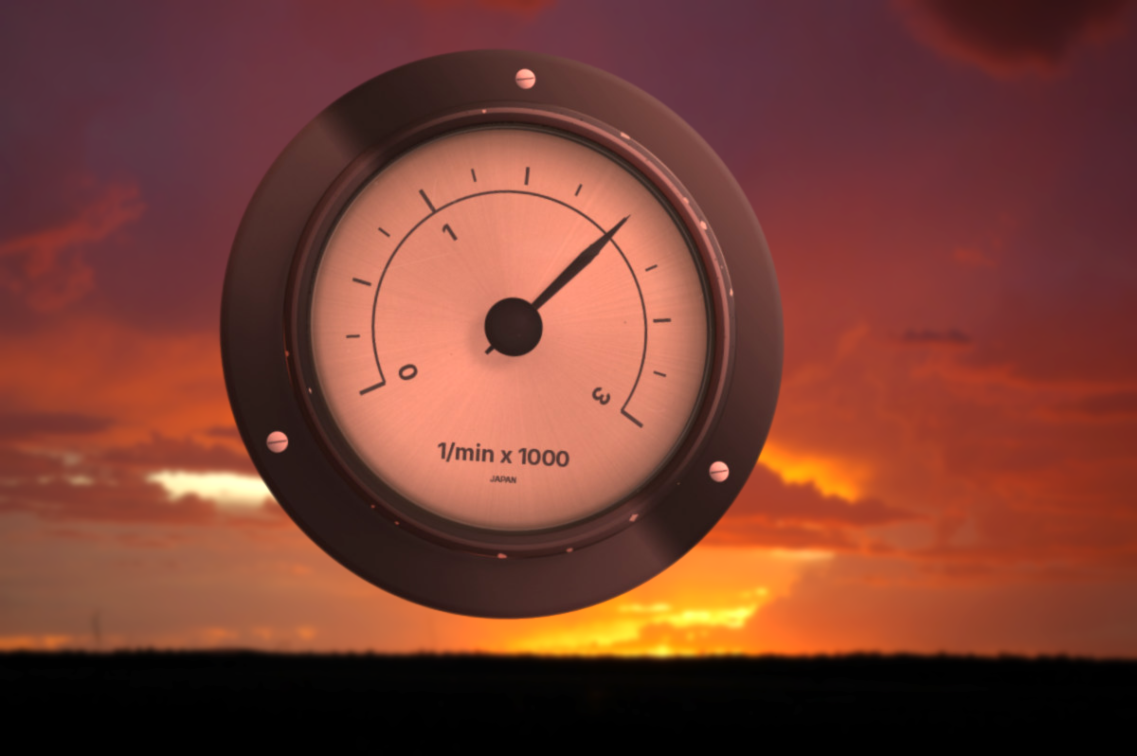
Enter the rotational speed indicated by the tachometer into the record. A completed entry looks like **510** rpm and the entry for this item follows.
**2000** rpm
